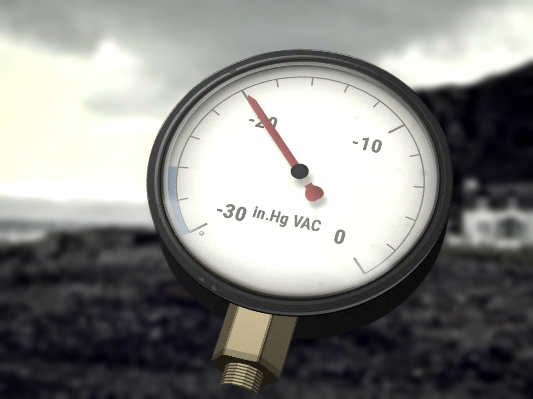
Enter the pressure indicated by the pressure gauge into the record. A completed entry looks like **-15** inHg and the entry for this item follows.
**-20** inHg
